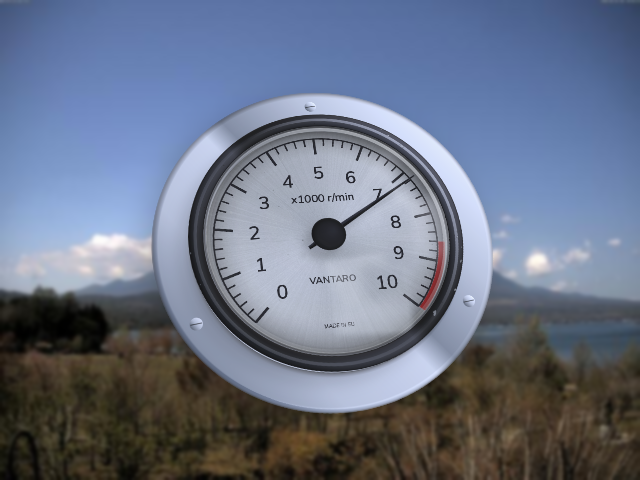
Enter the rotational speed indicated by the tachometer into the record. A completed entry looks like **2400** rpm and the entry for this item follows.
**7200** rpm
